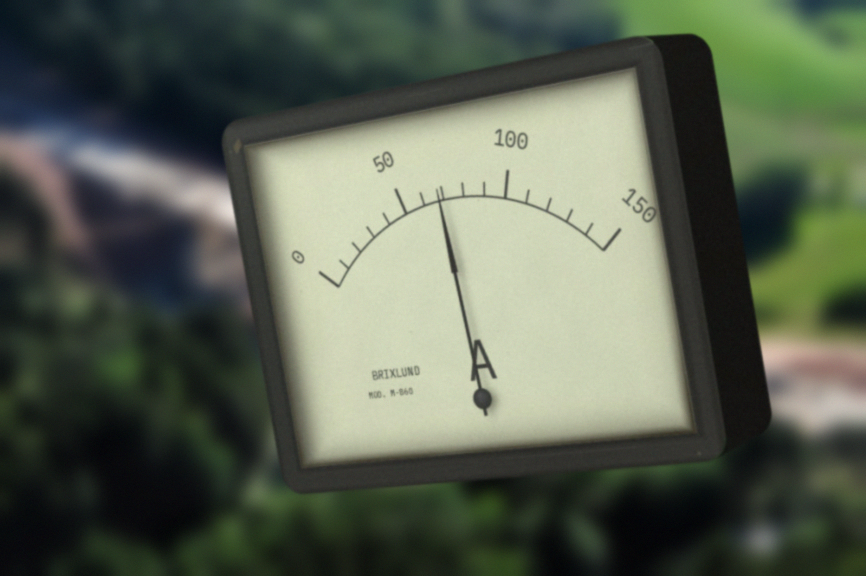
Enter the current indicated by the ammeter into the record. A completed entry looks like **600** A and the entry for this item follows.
**70** A
